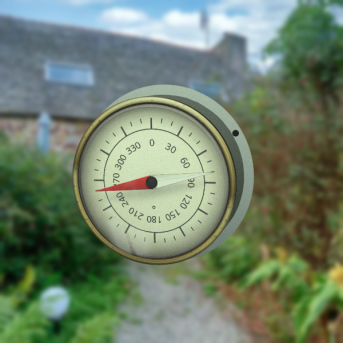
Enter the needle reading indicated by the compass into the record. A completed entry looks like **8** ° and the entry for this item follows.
**260** °
